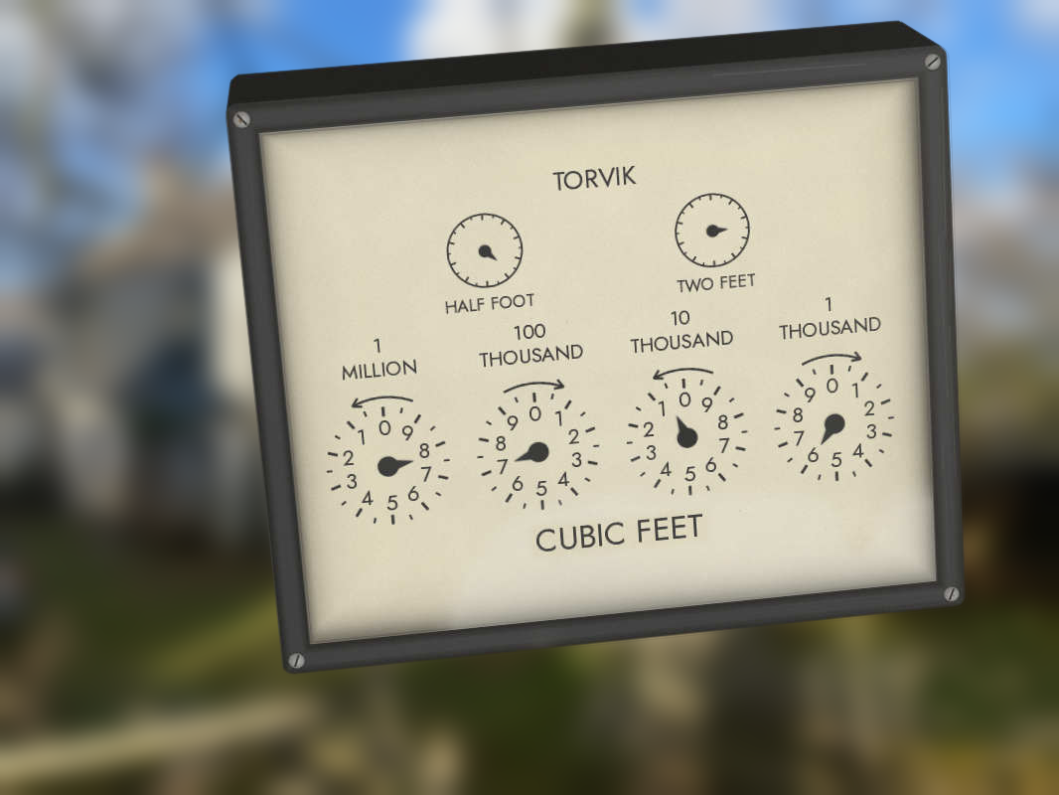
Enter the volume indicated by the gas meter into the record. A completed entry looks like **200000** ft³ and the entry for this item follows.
**770600** ft³
